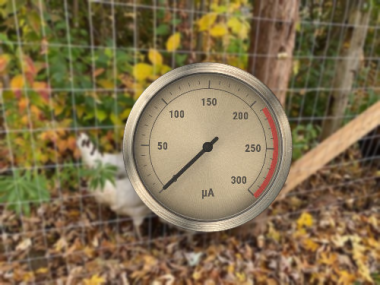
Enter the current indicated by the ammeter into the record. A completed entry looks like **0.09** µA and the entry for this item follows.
**0** µA
